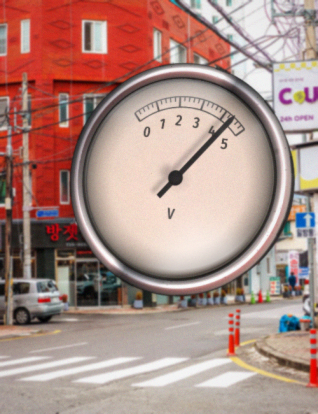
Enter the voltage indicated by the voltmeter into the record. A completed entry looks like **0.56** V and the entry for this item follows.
**4.4** V
